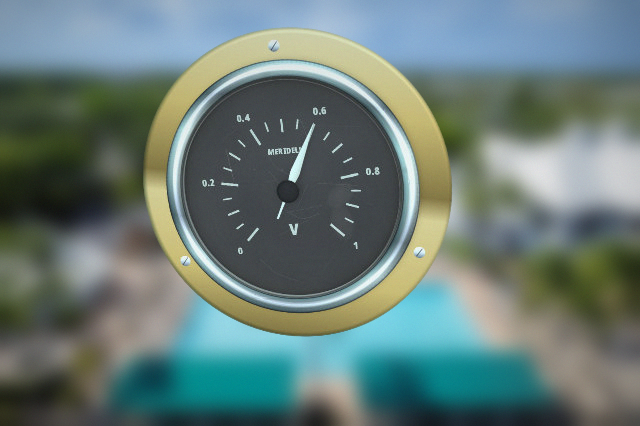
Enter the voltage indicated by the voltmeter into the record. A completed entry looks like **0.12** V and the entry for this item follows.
**0.6** V
